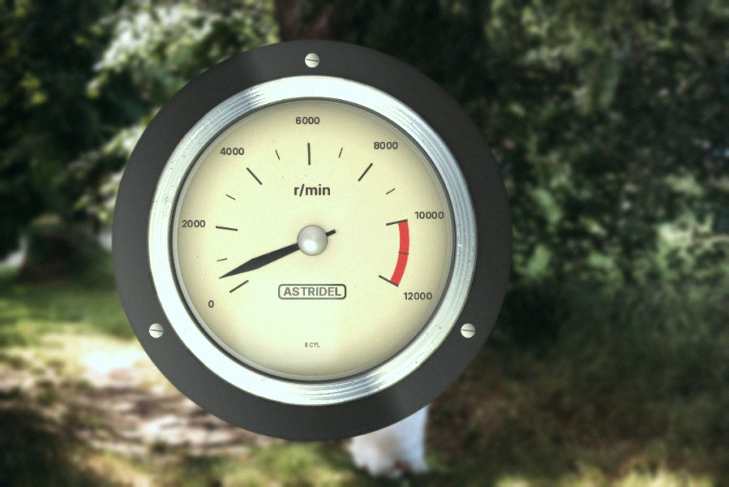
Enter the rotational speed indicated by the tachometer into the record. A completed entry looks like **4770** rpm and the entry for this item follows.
**500** rpm
